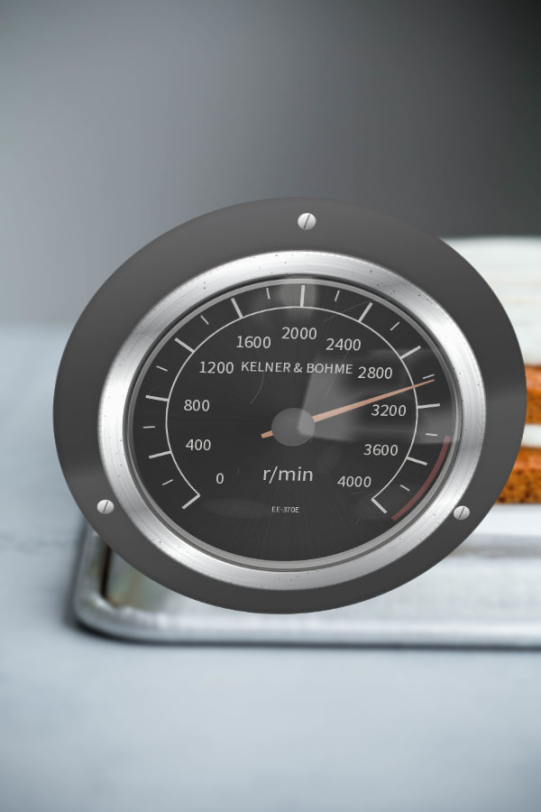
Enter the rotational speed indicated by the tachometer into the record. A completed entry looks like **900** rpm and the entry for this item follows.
**3000** rpm
